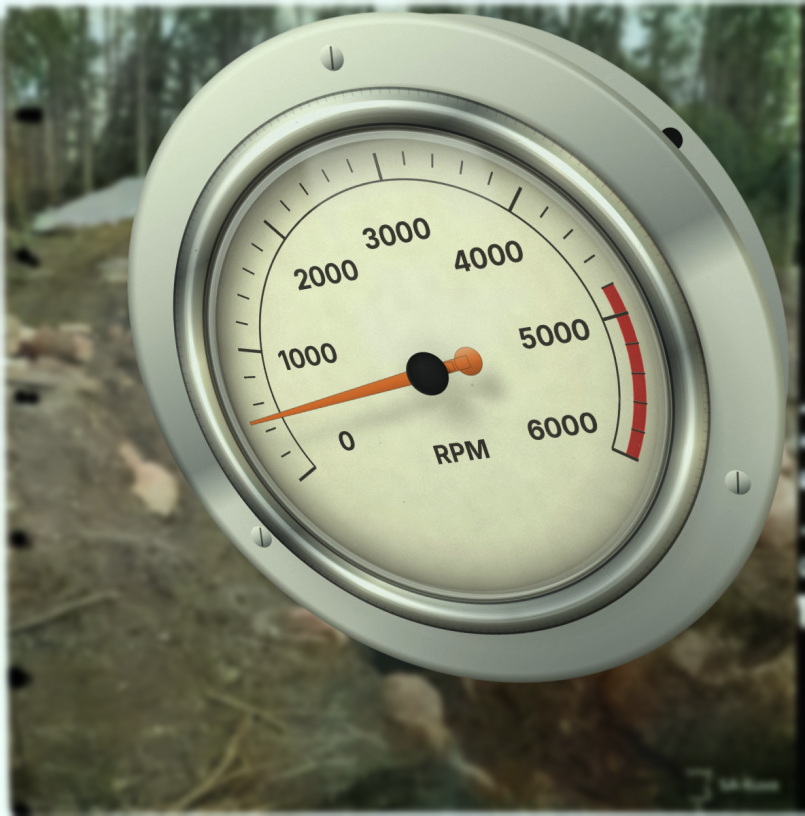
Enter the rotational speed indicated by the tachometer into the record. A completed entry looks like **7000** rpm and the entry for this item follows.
**500** rpm
